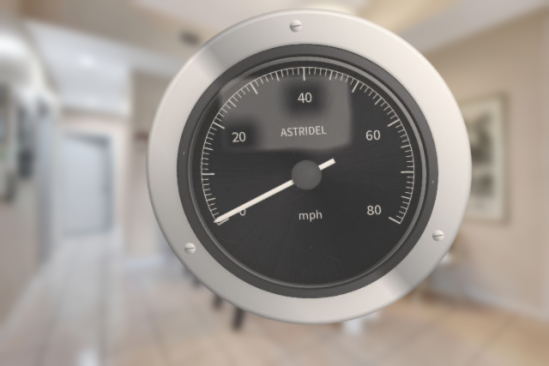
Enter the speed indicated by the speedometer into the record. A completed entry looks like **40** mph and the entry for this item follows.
**1** mph
